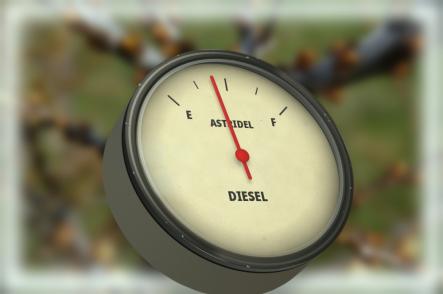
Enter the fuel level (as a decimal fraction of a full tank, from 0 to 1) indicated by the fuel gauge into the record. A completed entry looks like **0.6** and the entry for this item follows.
**0.375**
